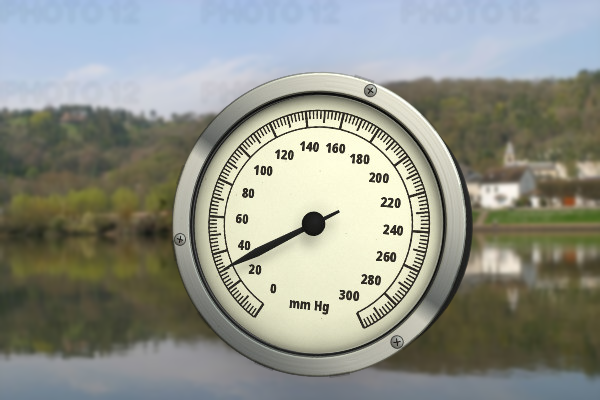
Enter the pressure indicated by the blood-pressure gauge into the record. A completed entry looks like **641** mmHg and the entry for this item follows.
**30** mmHg
